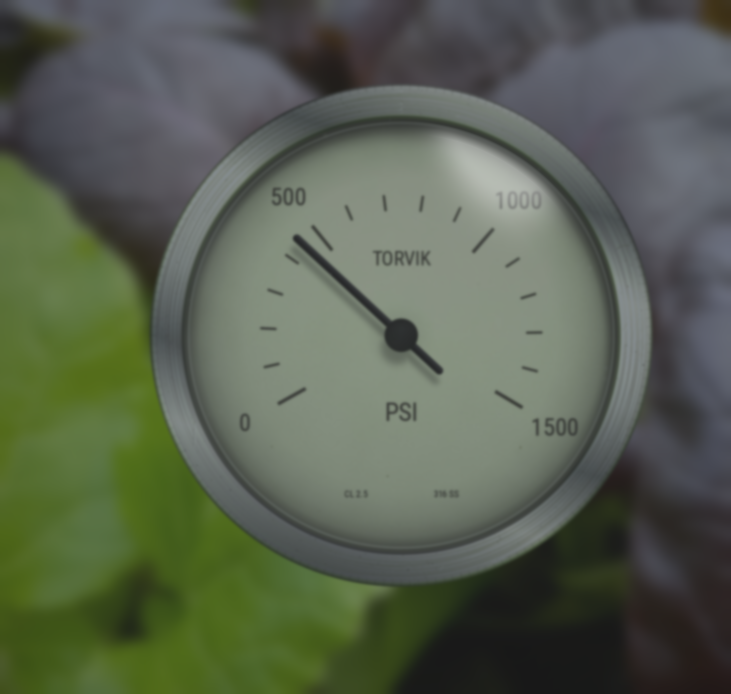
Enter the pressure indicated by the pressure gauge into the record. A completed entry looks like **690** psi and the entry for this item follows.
**450** psi
